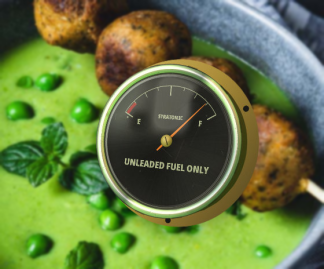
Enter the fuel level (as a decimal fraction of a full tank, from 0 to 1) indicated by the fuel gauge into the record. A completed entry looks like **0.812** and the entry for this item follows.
**0.875**
